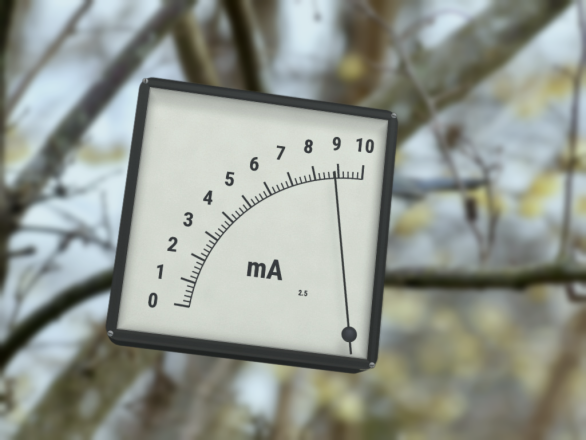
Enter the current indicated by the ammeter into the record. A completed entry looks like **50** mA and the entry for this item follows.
**8.8** mA
